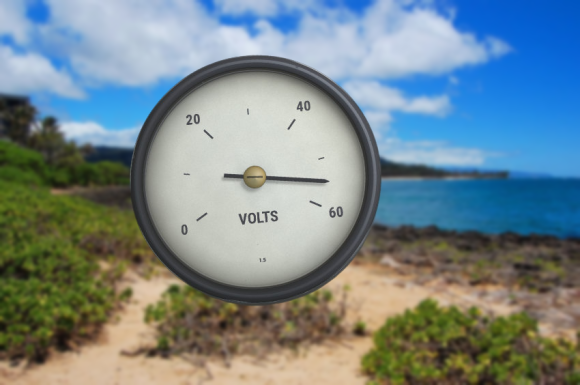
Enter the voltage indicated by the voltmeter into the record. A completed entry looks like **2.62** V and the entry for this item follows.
**55** V
